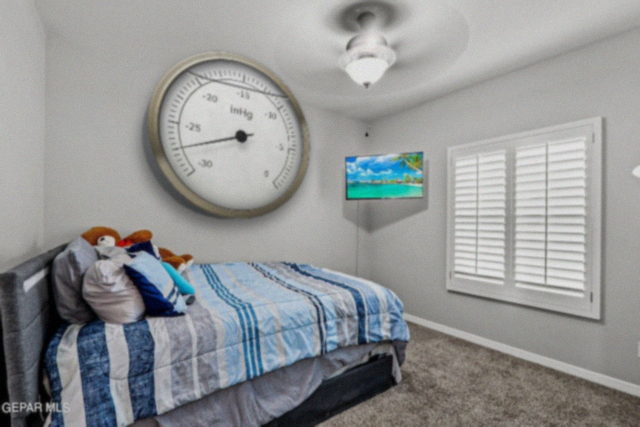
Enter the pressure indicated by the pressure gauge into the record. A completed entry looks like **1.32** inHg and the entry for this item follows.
**-27.5** inHg
